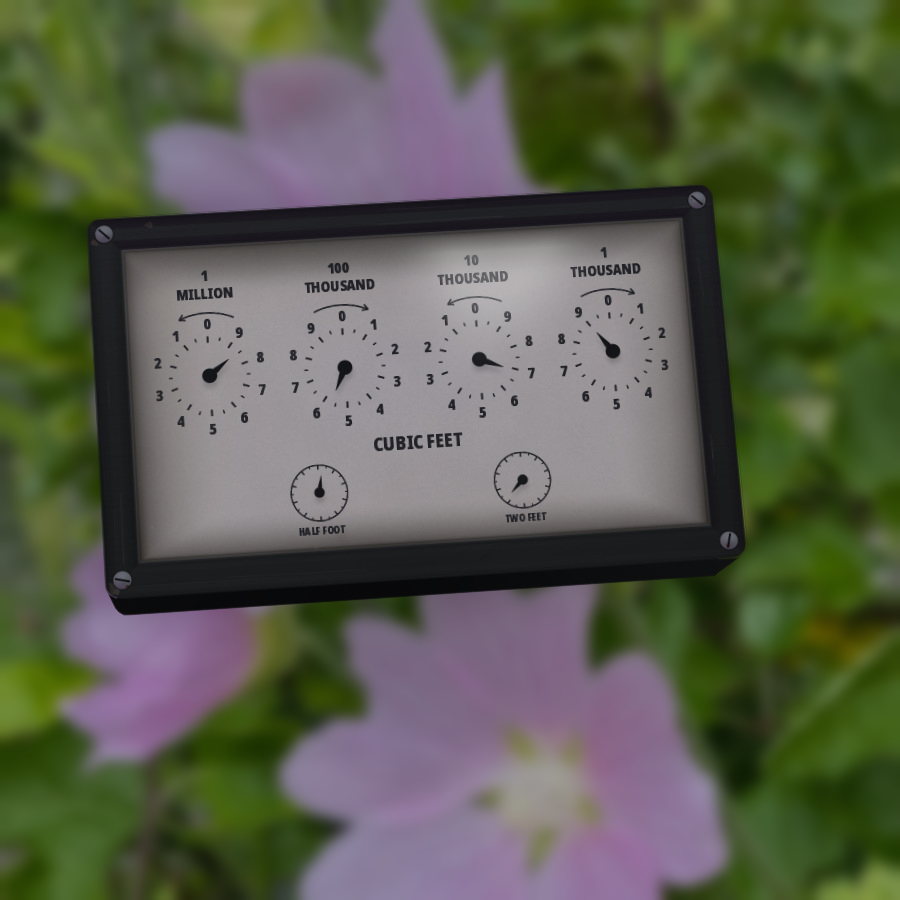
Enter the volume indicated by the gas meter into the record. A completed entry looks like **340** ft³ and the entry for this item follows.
**856900** ft³
